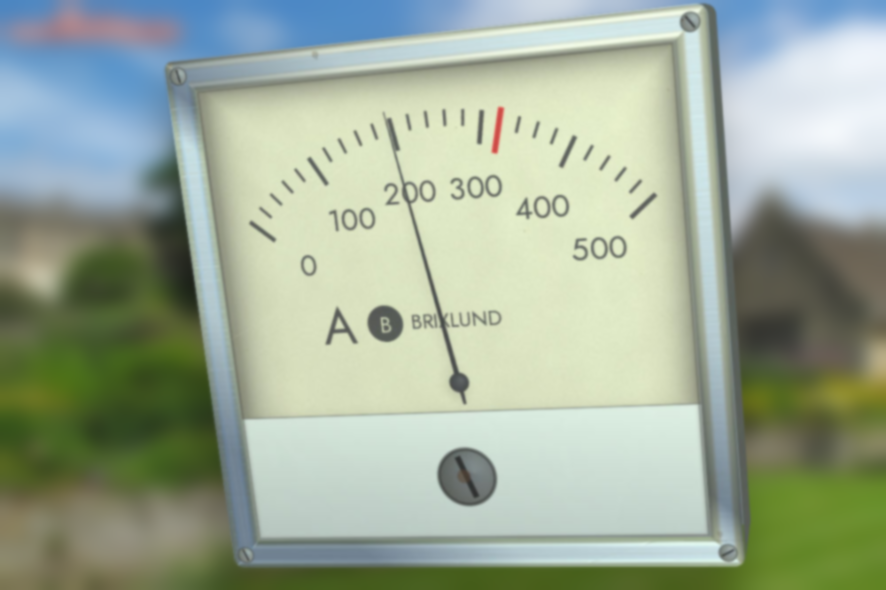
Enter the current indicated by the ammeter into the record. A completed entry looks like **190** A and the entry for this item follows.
**200** A
